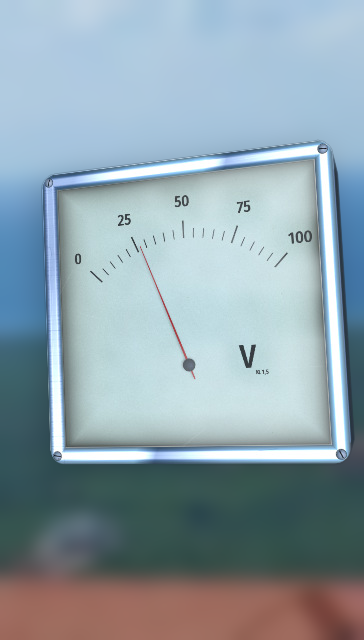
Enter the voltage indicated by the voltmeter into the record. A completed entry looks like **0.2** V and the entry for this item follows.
**27.5** V
